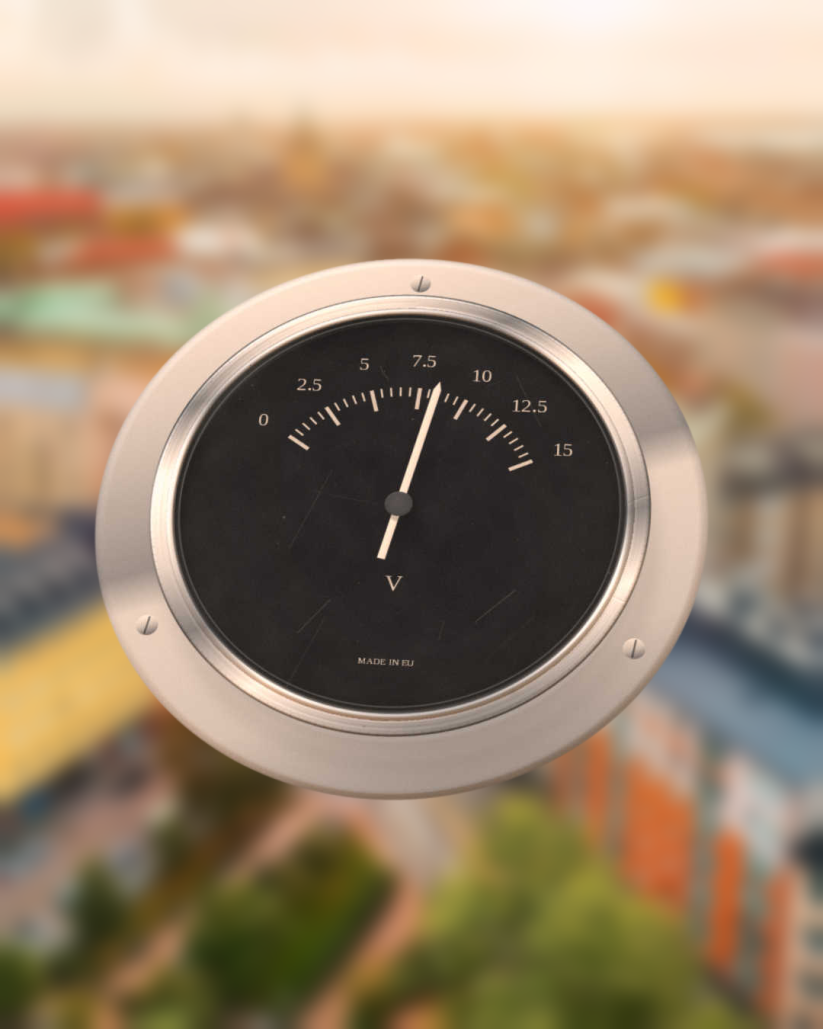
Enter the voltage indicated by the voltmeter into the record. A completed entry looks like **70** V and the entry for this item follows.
**8.5** V
